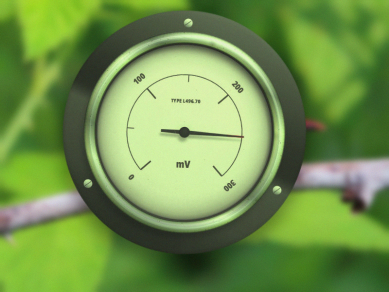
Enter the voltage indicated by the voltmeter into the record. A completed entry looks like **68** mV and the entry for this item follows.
**250** mV
